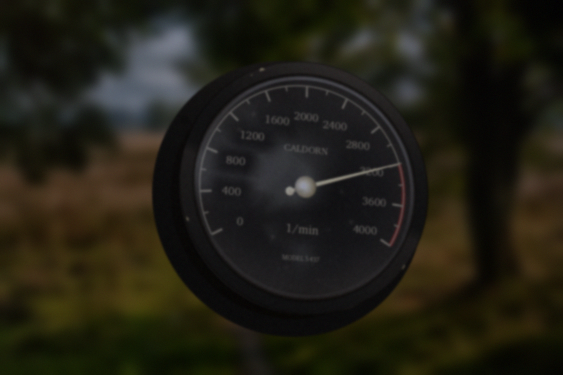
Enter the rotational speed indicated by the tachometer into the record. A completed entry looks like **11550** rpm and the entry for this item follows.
**3200** rpm
